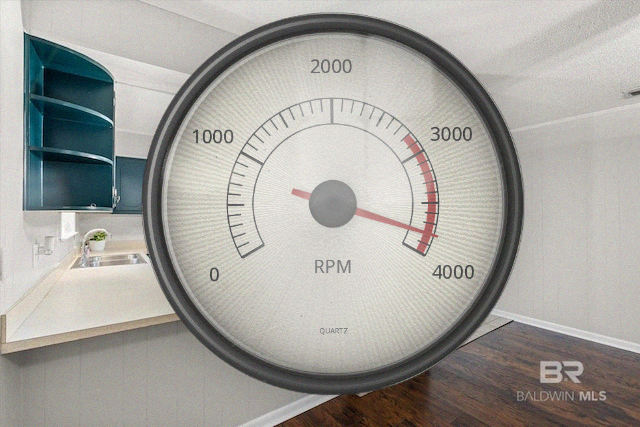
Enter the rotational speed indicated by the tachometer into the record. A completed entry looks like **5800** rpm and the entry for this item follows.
**3800** rpm
